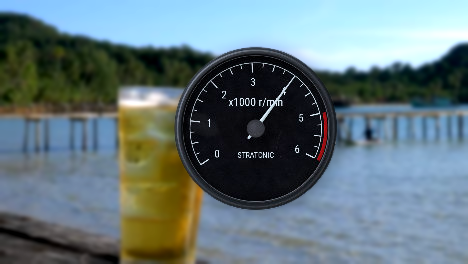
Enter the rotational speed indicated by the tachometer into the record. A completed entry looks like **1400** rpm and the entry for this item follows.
**4000** rpm
